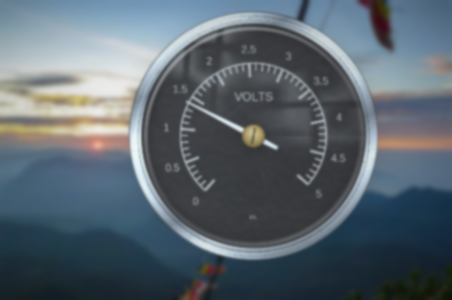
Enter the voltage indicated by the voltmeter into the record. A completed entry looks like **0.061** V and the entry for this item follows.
**1.4** V
